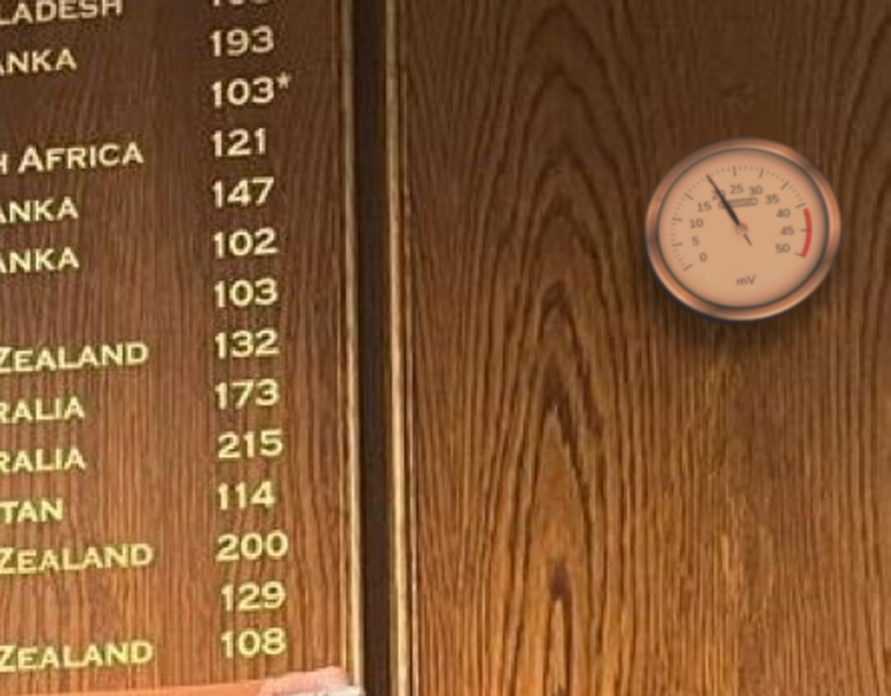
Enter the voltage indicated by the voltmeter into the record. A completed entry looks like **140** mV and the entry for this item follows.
**20** mV
